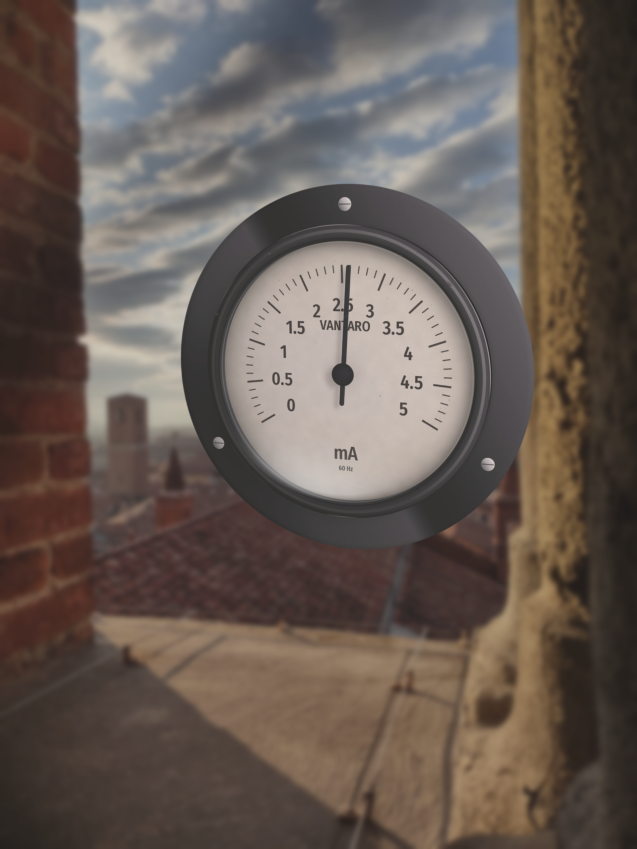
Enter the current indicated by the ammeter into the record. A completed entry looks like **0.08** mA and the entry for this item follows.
**2.6** mA
